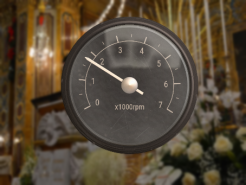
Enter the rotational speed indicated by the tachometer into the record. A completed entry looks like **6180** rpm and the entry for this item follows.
**1750** rpm
